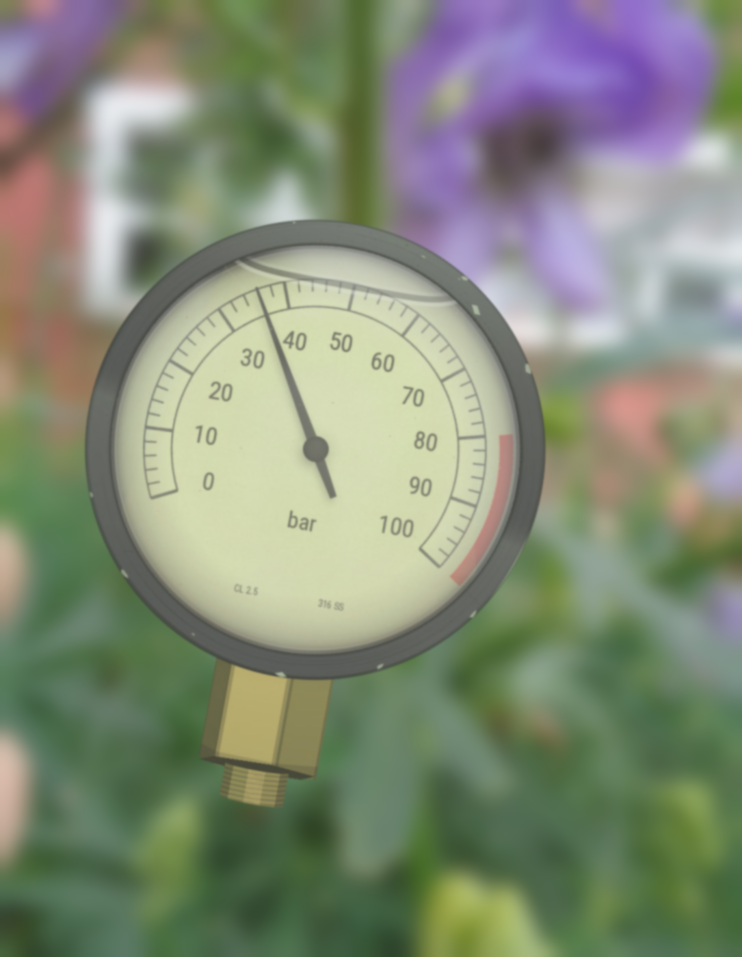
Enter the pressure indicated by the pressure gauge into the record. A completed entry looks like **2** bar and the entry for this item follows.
**36** bar
